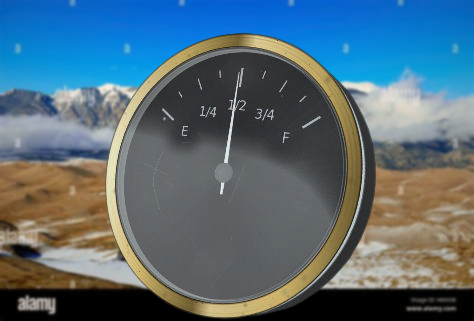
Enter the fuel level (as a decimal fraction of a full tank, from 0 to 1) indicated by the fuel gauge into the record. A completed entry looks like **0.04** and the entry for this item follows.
**0.5**
